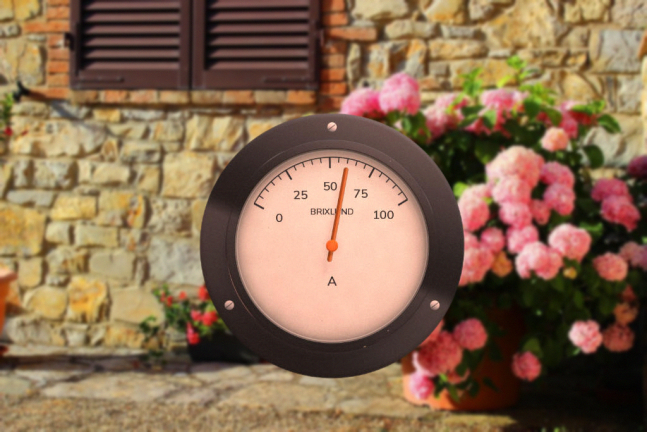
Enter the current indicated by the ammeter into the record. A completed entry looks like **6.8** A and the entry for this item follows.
**60** A
